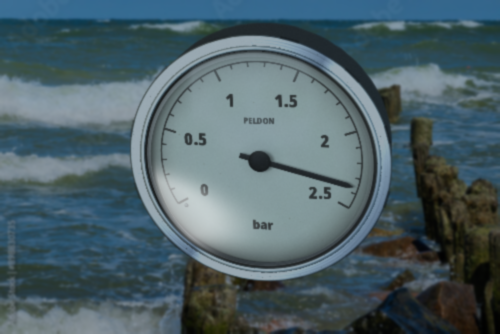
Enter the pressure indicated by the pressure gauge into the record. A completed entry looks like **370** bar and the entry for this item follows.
**2.35** bar
